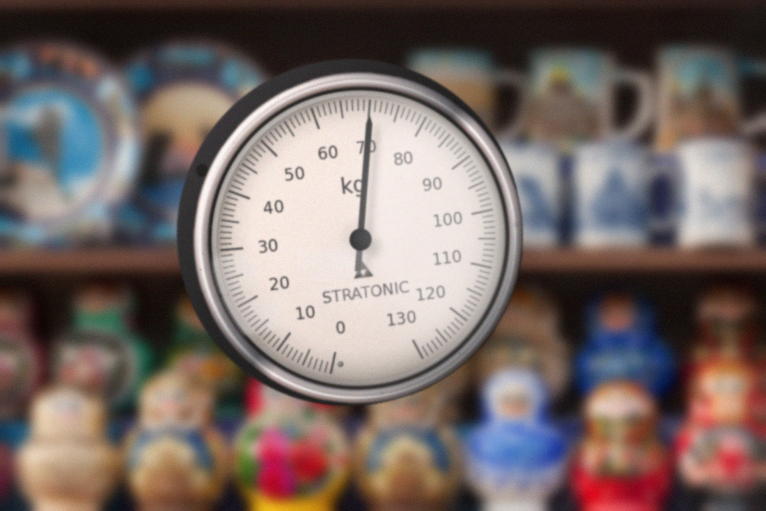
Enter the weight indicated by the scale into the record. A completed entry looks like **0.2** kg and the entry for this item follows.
**70** kg
